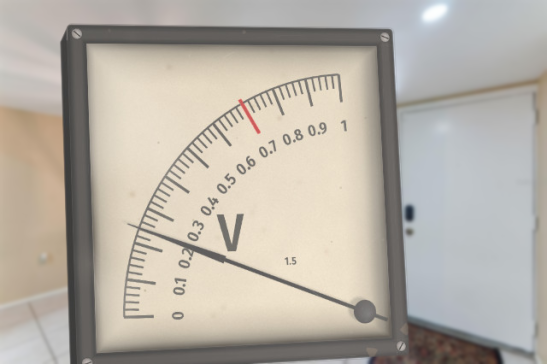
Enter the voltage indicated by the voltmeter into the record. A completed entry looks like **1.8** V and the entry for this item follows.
**0.24** V
